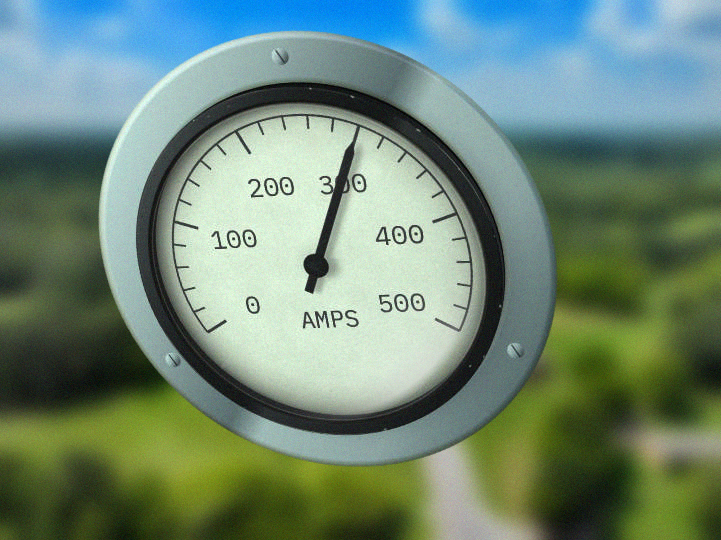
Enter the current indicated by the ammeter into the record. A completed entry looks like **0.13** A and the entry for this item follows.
**300** A
